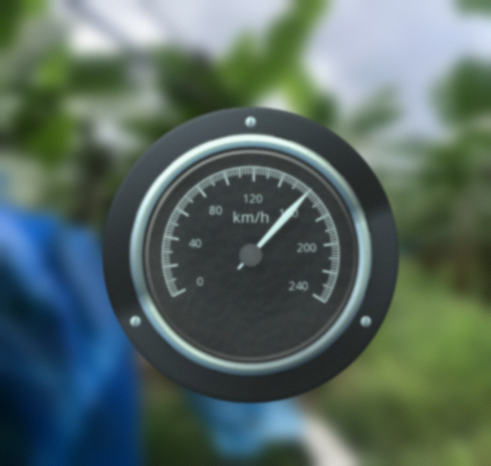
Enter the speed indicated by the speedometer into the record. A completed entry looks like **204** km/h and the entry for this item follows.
**160** km/h
